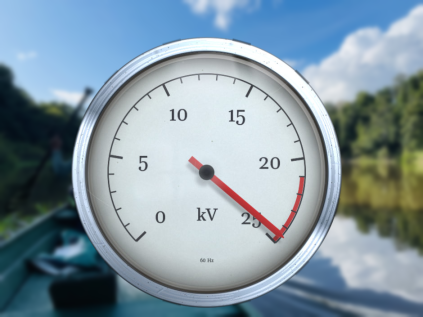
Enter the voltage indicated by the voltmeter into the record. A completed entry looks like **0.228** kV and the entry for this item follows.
**24.5** kV
